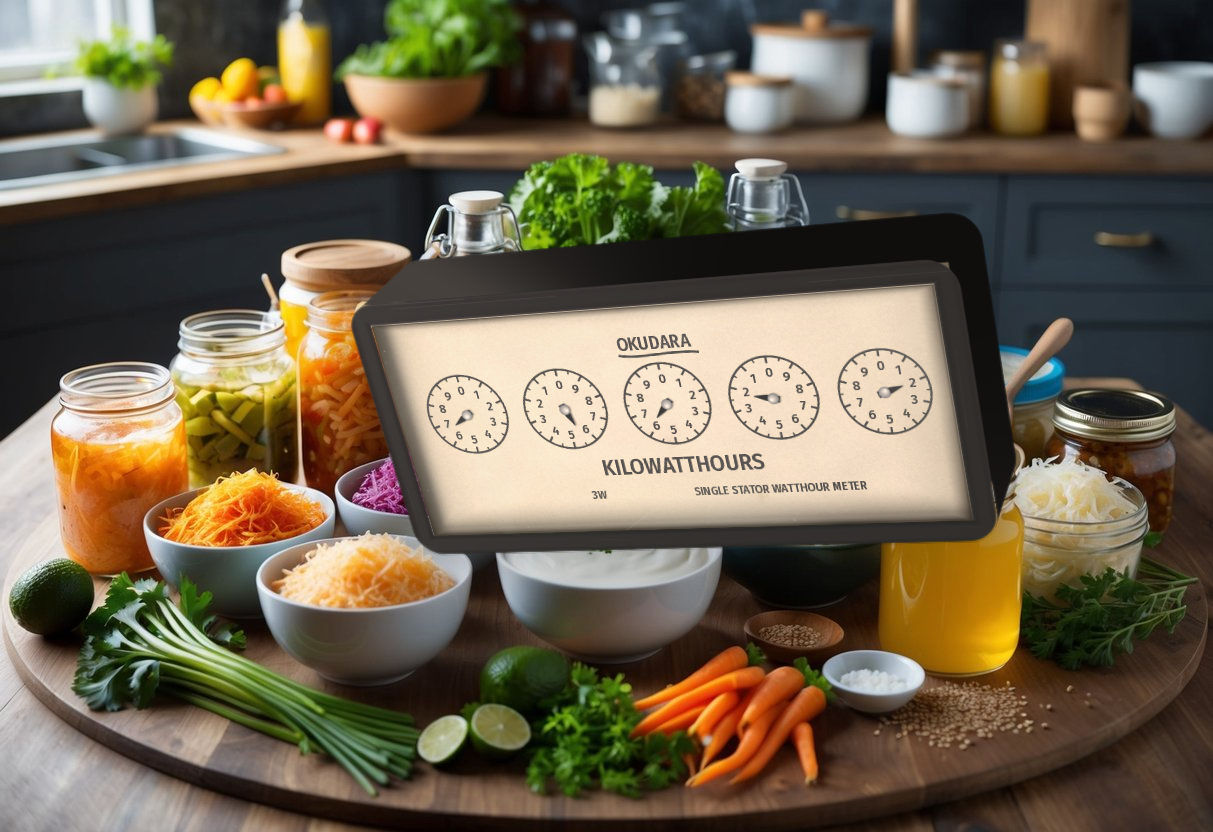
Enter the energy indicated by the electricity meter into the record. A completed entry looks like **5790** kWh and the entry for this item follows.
**65622** kWh
